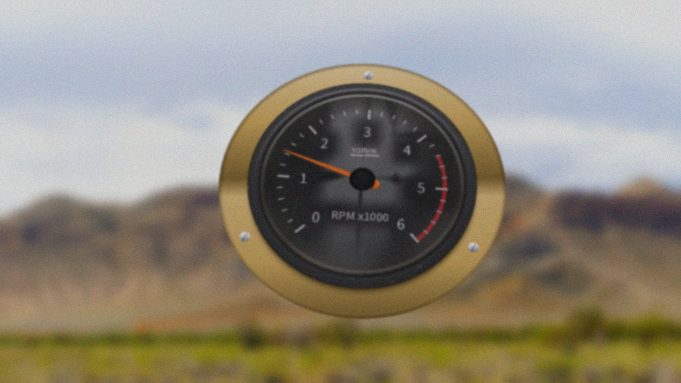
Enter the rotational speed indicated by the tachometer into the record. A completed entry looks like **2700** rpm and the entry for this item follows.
**1400** rpm
